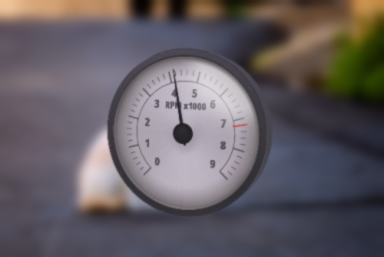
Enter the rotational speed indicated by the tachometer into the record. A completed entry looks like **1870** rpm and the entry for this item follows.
**4200** rpm
